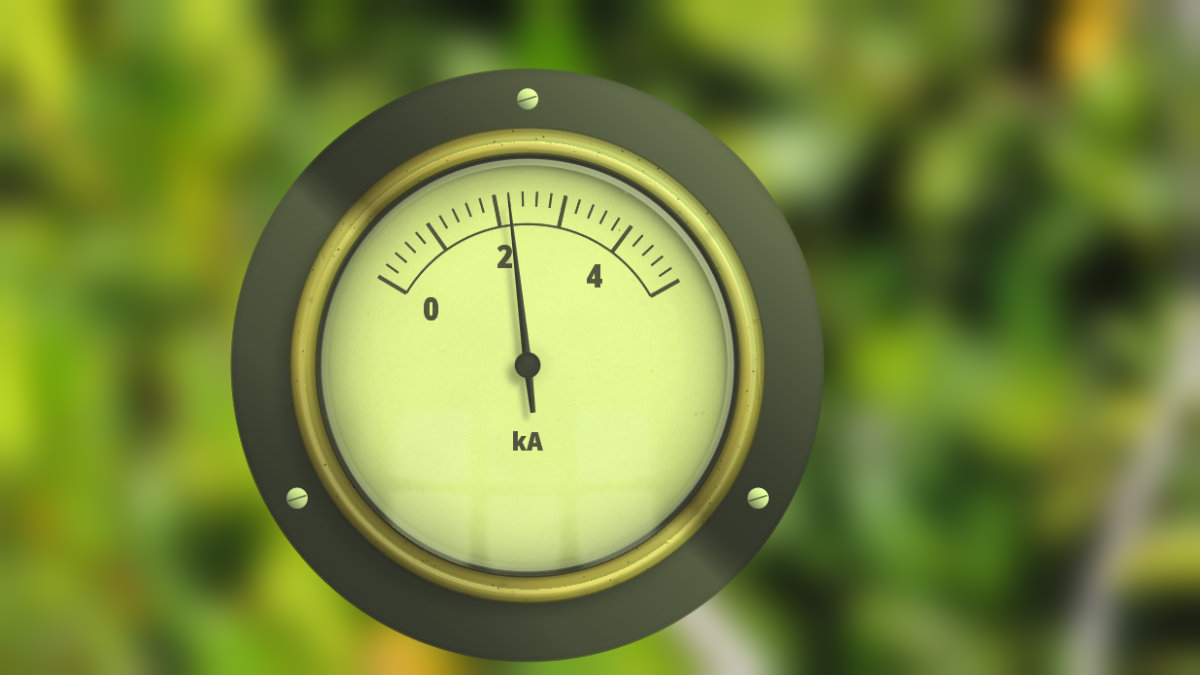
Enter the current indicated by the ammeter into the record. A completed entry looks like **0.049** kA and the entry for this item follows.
**2.2** kA
